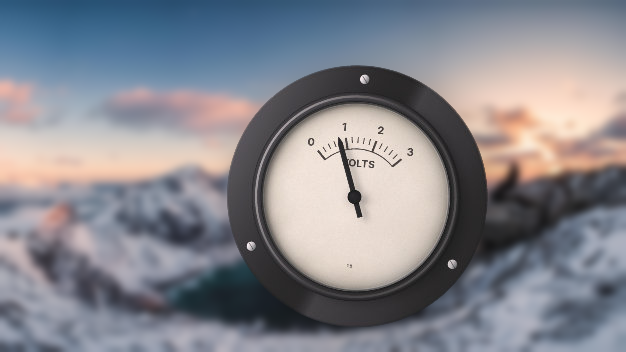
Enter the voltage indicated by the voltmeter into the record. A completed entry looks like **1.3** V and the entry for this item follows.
**0.8** V
